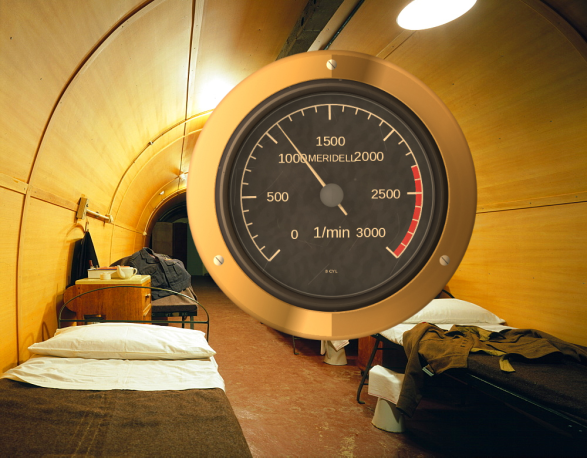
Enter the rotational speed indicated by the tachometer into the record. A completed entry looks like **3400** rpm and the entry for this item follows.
**1100** rpm
